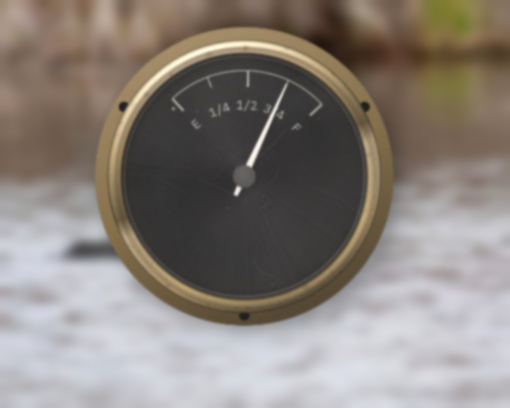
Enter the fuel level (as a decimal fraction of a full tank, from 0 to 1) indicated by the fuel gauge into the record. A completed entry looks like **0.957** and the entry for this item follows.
**0.75**
